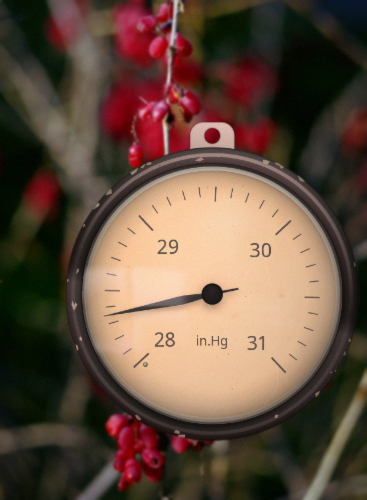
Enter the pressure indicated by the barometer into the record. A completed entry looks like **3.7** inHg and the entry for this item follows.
**28.35** inHg
